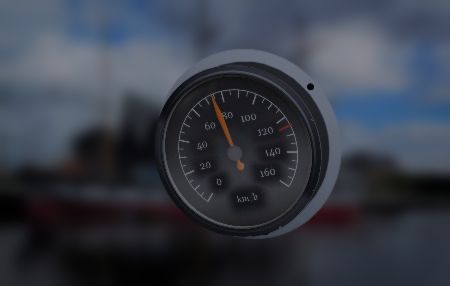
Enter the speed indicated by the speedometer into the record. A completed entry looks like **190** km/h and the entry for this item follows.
**75** km/h
